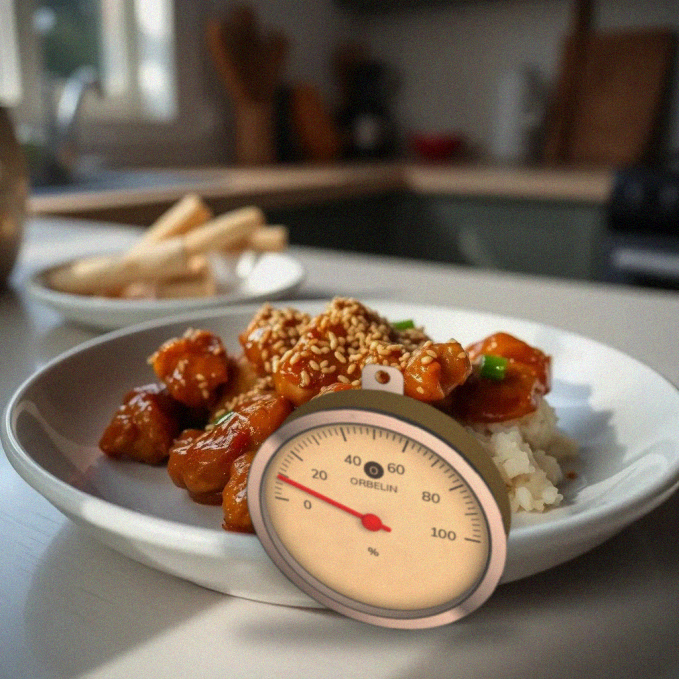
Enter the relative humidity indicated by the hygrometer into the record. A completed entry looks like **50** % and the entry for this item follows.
**10** %
